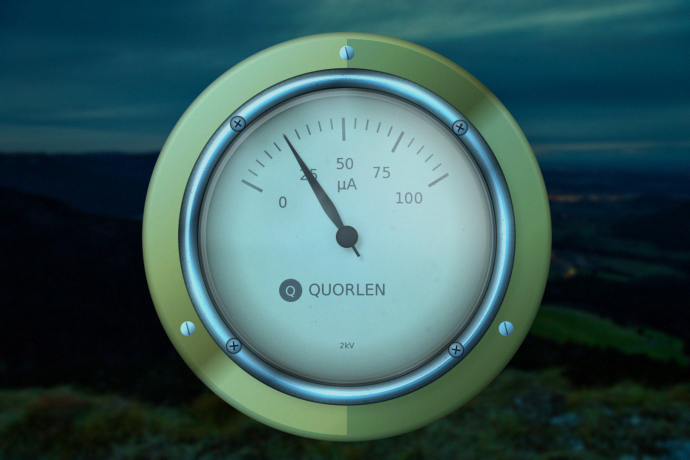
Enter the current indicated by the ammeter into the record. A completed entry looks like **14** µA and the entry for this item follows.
**25** µA
